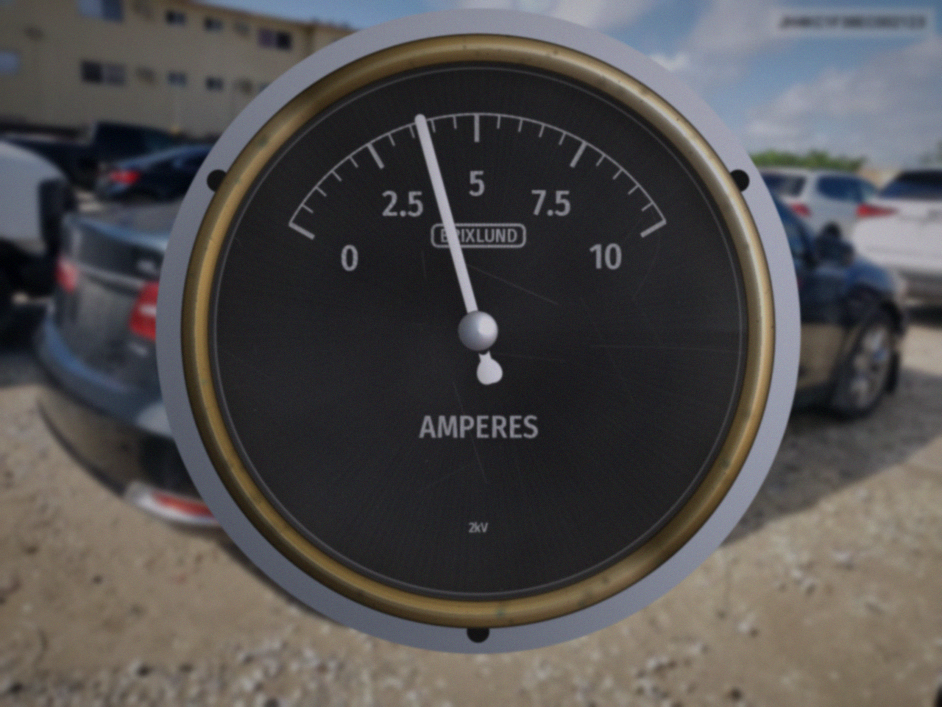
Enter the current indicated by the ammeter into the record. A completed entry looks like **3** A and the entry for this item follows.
**3.75** A
